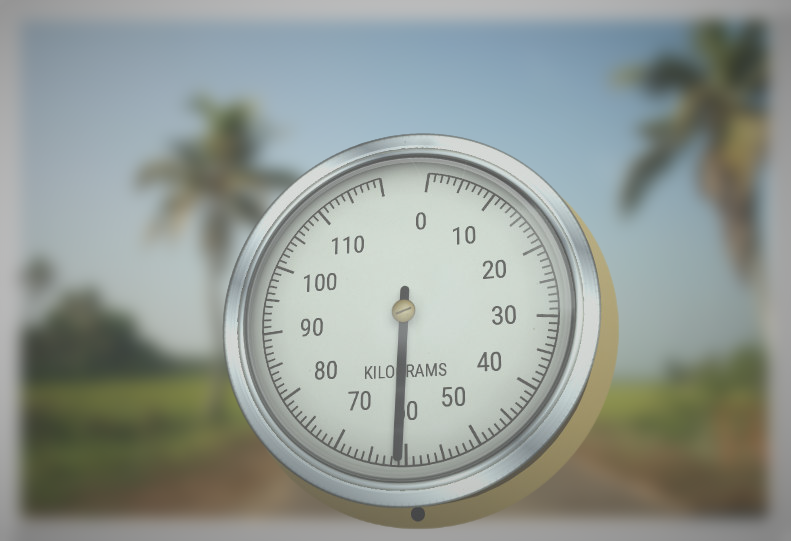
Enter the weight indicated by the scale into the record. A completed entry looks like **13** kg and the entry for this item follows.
**61** kg
